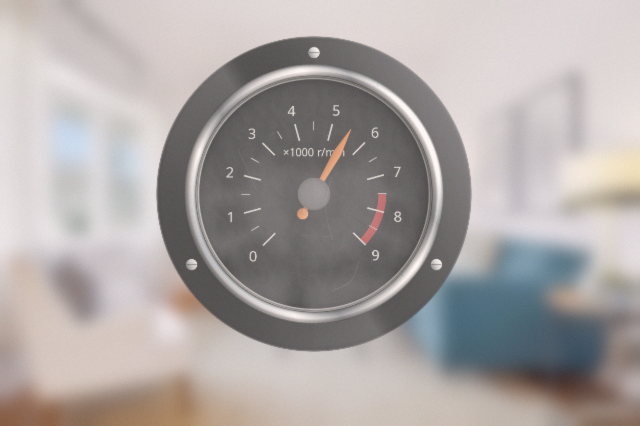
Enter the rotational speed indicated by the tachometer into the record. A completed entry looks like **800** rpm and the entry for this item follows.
**5500** rpm
